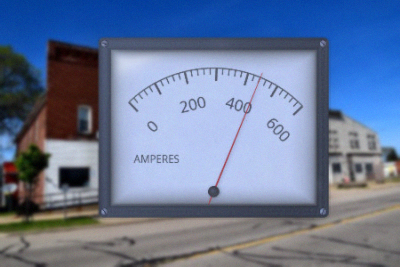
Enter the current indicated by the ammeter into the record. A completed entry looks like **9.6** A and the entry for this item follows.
**440** A
